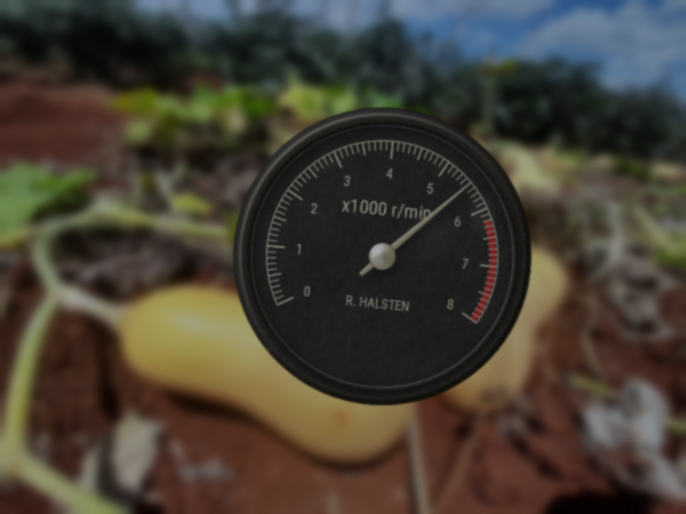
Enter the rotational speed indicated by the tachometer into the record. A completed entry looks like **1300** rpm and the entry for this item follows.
**5500** rpm
